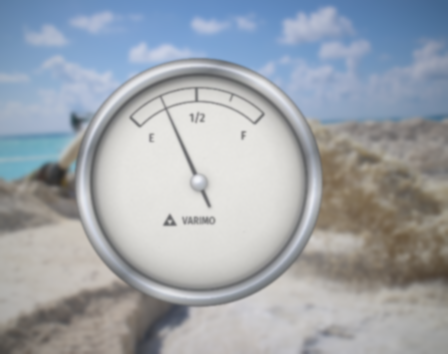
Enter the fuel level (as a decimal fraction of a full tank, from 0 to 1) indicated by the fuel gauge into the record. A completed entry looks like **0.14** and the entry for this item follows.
**0.25**
